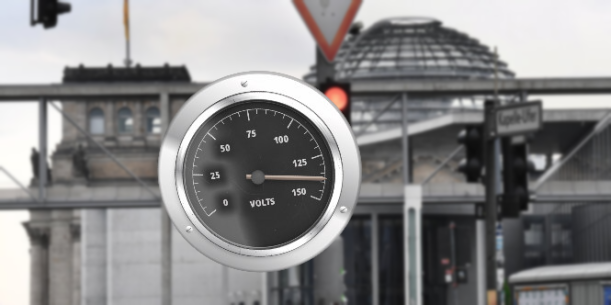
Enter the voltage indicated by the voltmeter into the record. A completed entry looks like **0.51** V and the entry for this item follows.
**137.5** V
